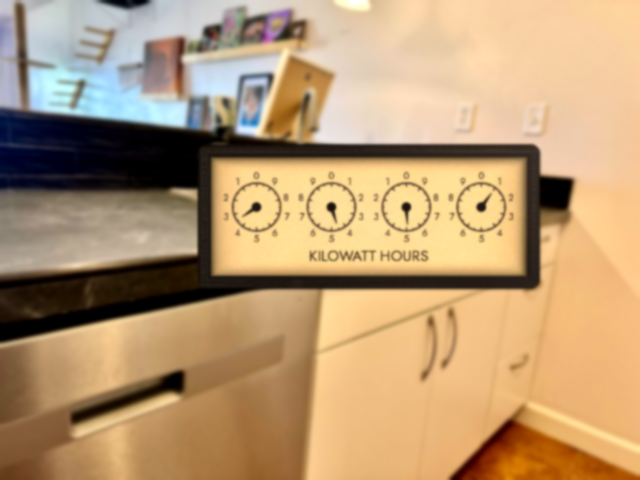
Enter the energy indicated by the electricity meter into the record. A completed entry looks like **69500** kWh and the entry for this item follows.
**3451** kWh
